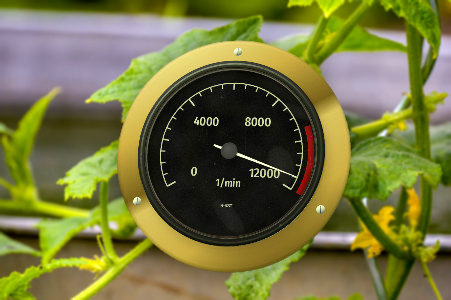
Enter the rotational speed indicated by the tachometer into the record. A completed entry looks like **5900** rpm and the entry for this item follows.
**11500** rpm
